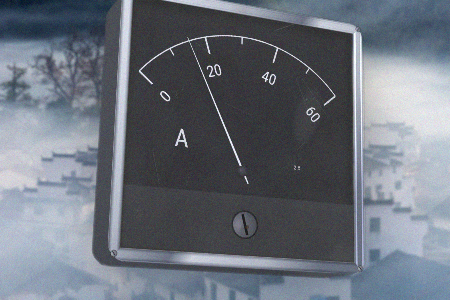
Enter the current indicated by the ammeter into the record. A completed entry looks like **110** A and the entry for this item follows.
**15** A
